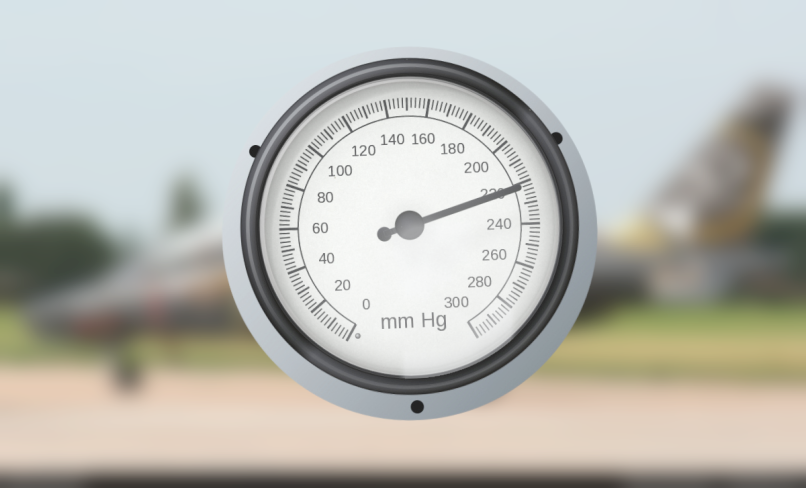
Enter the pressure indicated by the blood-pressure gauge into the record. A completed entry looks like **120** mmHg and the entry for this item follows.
**222** mmHg
